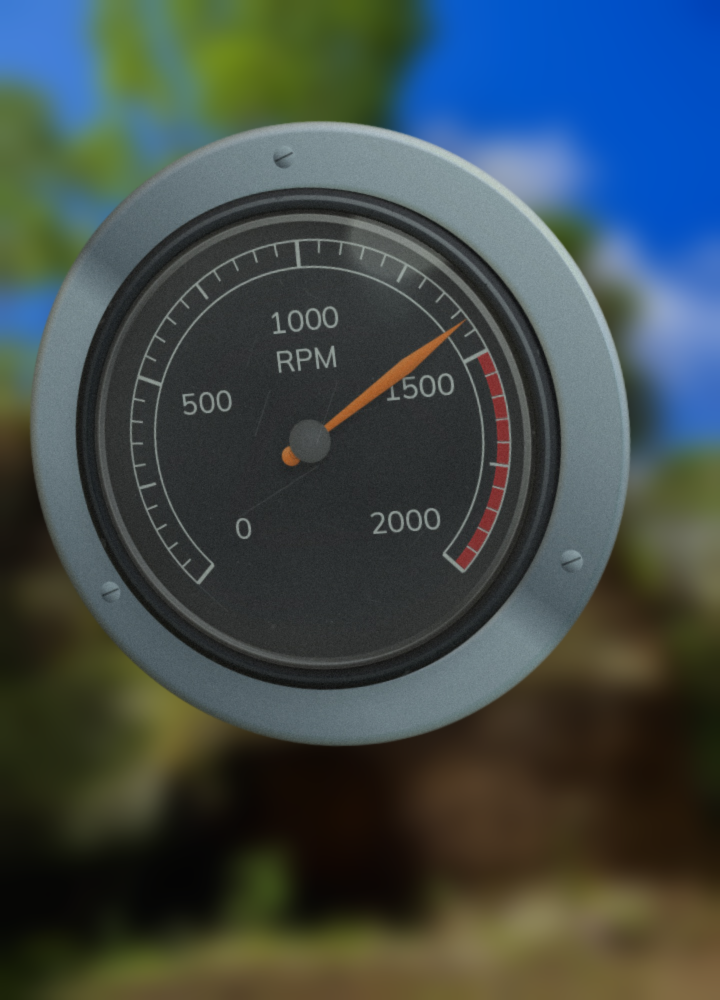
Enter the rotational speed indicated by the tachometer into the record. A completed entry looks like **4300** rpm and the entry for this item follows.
**1425** rpm
